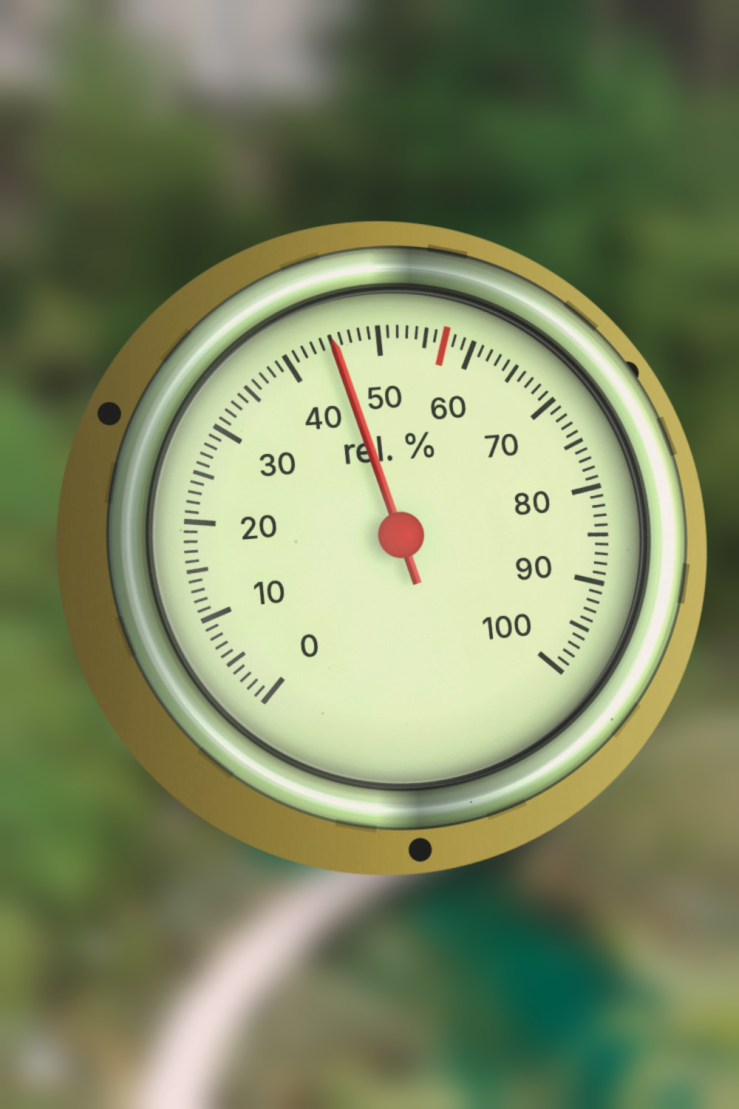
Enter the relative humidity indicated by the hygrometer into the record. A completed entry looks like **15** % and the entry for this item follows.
**45** %
